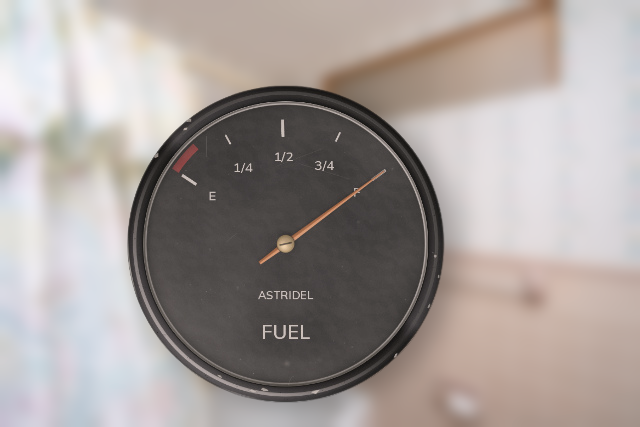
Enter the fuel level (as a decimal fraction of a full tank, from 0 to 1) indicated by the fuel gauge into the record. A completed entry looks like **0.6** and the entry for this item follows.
**1**
